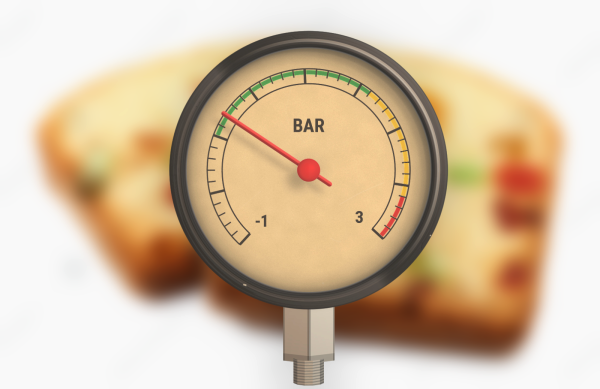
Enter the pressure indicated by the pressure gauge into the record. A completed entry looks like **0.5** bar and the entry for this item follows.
**0.2** bar
